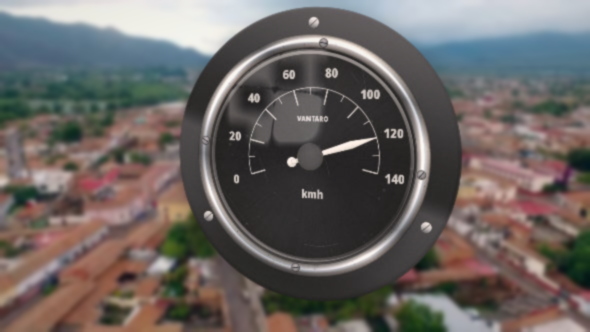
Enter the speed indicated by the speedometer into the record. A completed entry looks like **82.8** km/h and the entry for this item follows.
**120** km/h
